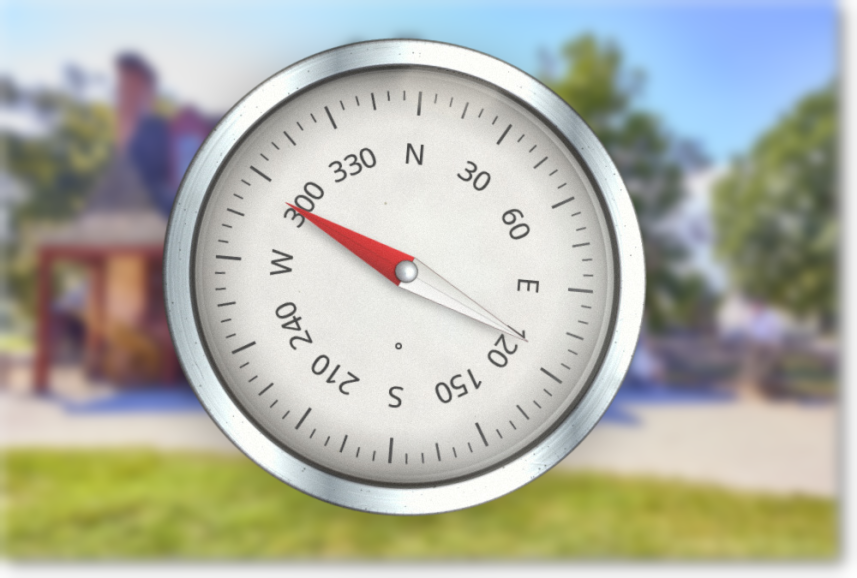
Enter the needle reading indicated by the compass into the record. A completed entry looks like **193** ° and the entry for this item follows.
**295** °
